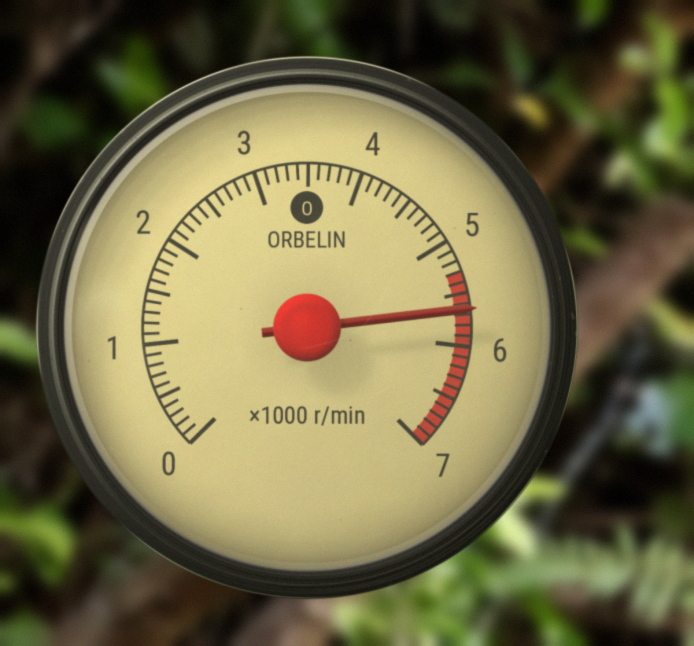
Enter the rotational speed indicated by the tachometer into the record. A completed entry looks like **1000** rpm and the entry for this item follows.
**5650** rpm
